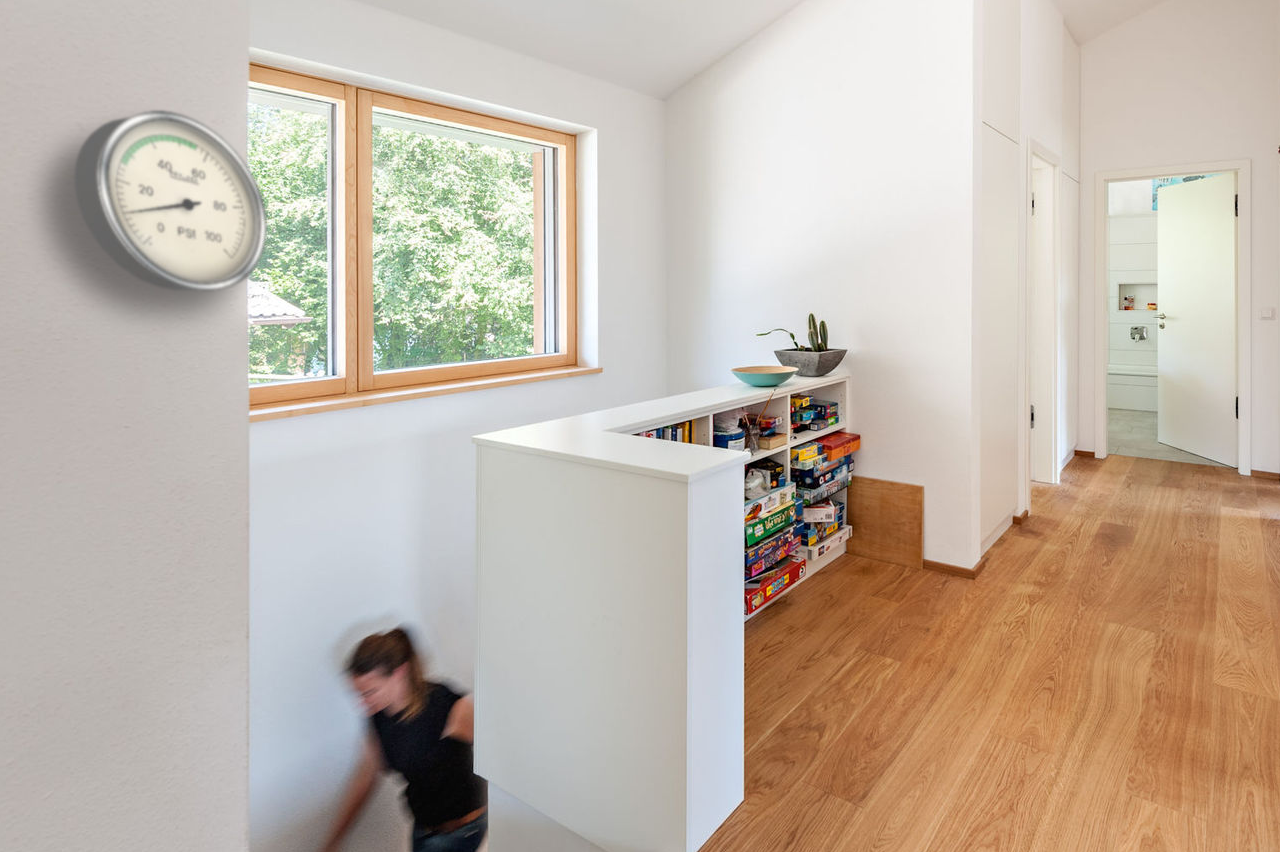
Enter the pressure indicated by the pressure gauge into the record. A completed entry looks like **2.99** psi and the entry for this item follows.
**10** psi
